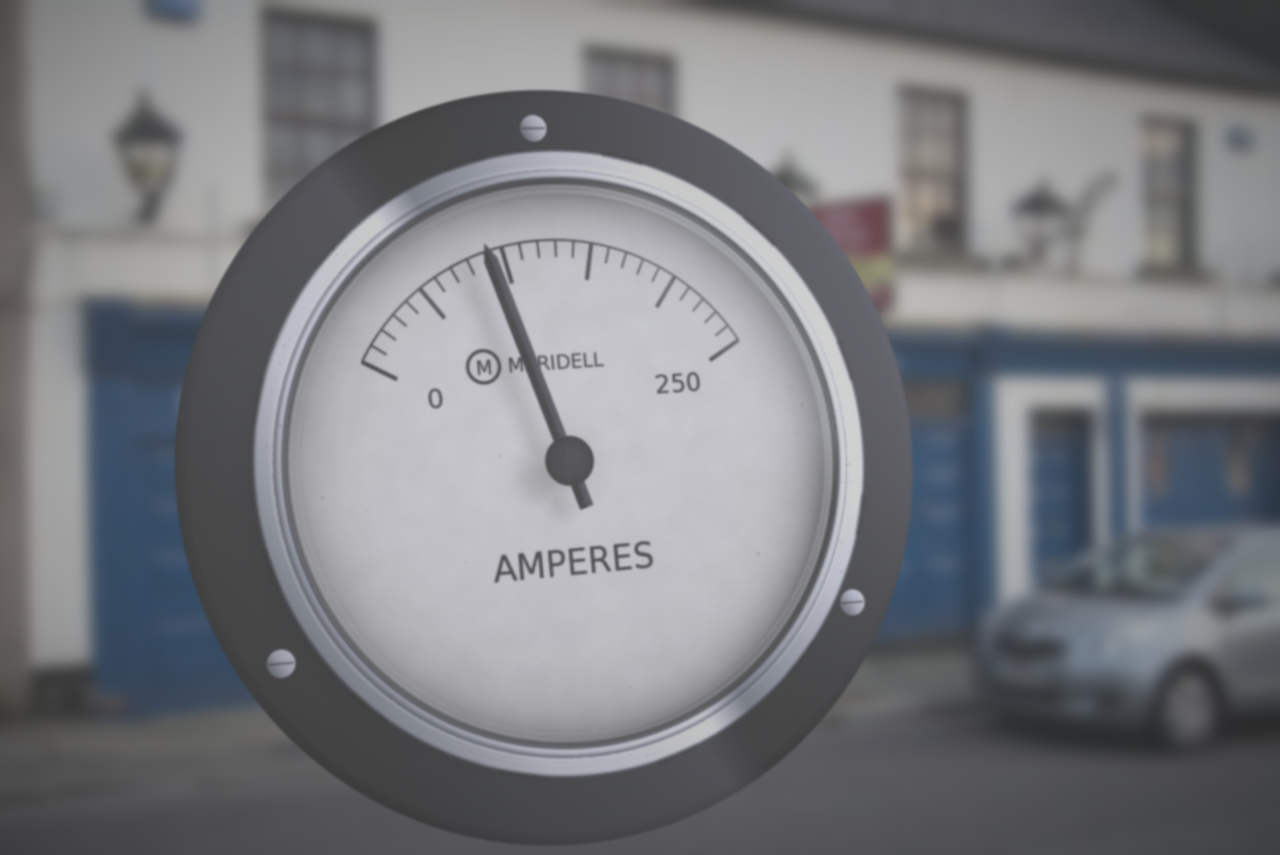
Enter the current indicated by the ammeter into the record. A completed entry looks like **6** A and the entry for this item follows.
**90** A
